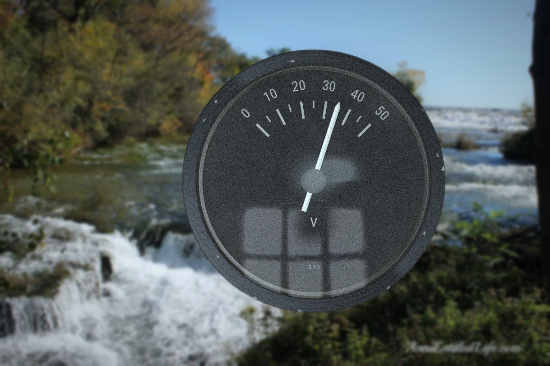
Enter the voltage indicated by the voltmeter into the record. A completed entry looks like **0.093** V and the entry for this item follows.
**35** V
